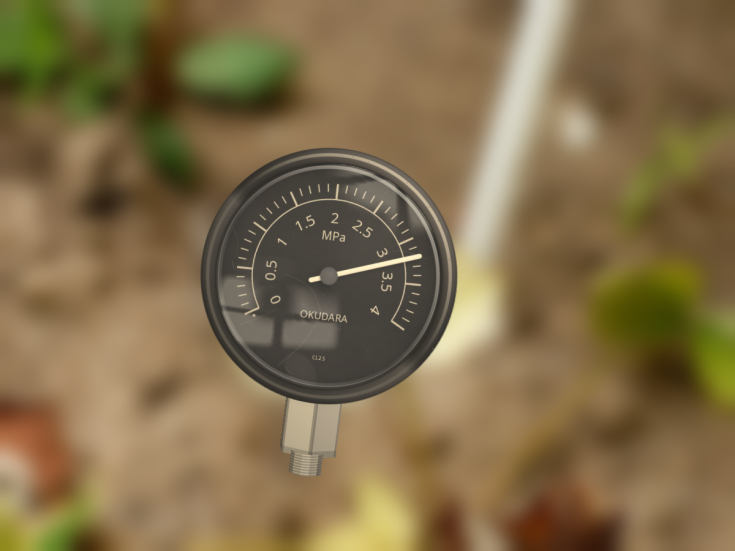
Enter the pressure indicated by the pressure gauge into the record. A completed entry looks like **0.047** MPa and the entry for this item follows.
**3.2** MPa
